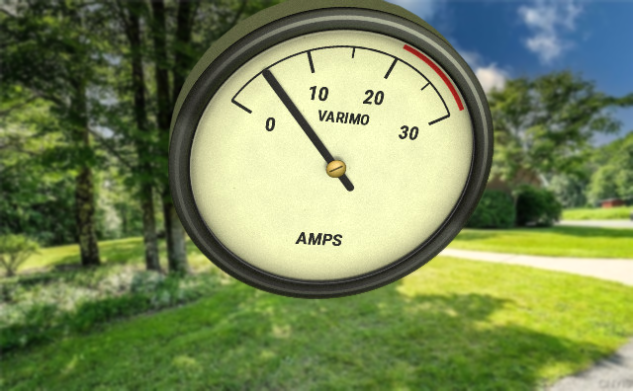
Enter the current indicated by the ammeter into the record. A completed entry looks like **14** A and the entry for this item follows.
**5** A
